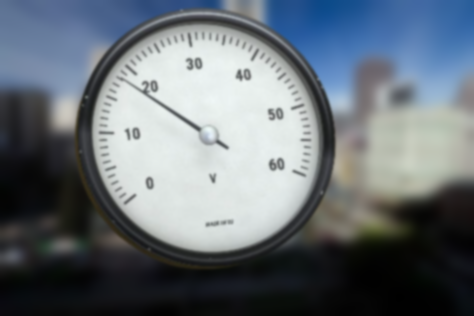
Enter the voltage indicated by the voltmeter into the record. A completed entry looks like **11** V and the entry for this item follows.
**18** V
